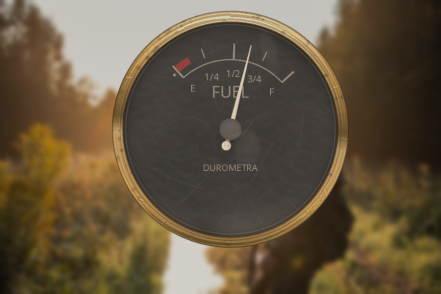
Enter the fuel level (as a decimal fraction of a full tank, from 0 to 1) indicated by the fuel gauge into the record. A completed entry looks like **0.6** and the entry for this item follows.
**0.625**
